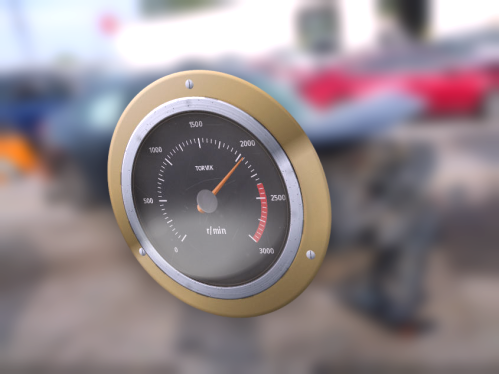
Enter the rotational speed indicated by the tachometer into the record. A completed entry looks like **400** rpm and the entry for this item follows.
**2050** rpm
